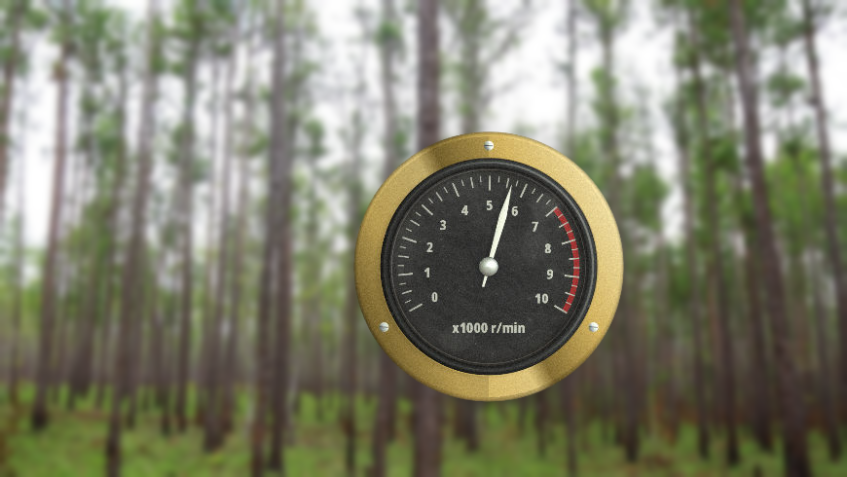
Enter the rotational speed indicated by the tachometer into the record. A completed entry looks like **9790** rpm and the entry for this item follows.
**5625** rpm
